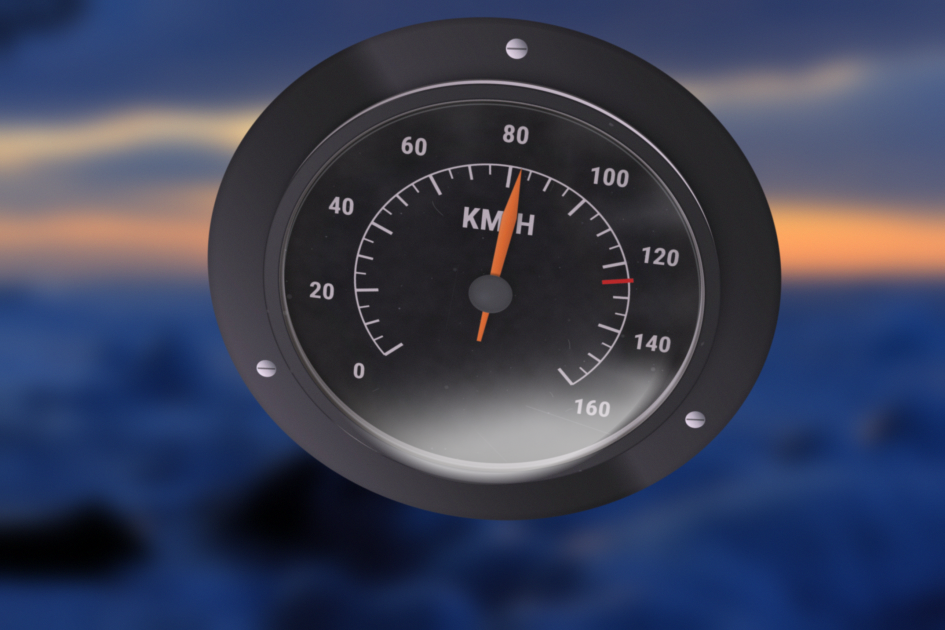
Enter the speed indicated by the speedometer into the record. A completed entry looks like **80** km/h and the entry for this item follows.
**82.5** km/h
